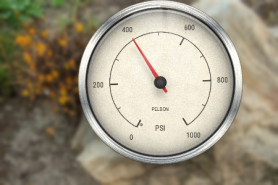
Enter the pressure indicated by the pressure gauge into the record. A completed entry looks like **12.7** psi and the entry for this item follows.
**400** psi
